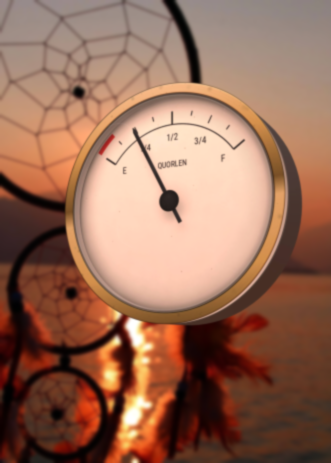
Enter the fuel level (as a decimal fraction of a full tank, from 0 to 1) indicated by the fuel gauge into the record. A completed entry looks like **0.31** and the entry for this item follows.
**0.25**
